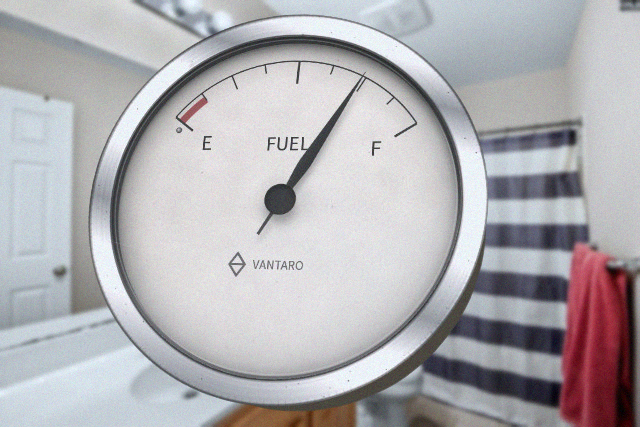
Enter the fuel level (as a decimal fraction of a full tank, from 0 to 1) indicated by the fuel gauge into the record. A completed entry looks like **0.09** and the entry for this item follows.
**0.75**
